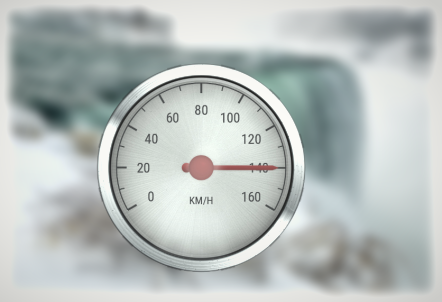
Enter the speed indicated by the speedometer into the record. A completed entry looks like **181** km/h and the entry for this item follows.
**140** km/h
